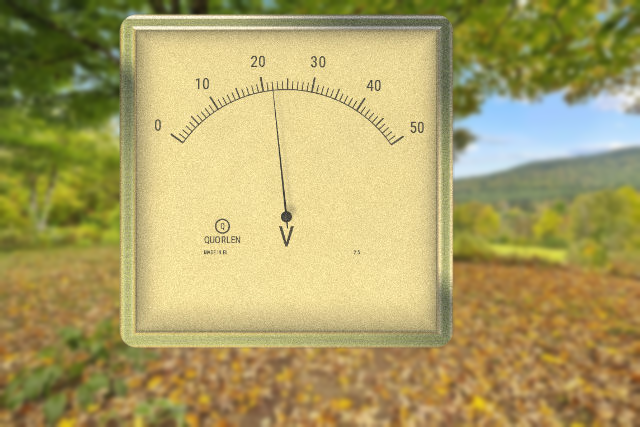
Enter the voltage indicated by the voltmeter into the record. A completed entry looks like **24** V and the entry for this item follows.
**22** V
